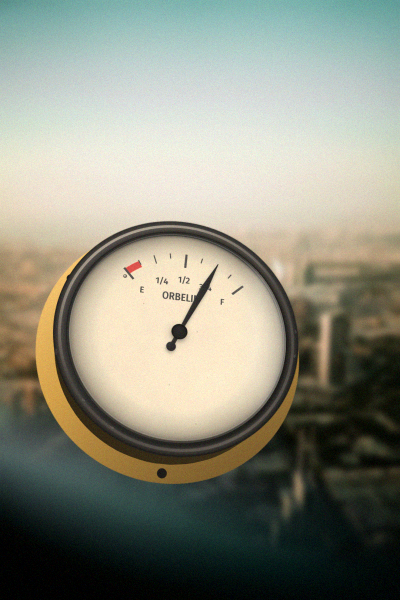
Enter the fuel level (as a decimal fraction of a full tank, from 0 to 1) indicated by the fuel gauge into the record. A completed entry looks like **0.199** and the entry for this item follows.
**0.75**
